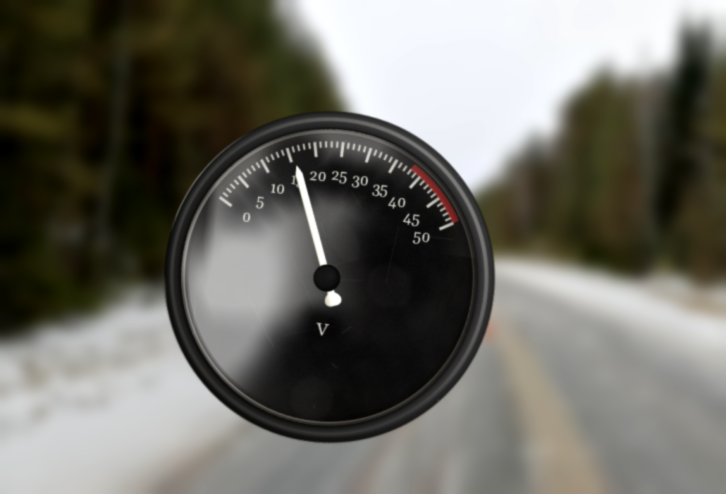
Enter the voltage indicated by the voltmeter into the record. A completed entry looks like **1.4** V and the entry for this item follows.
**16** V
